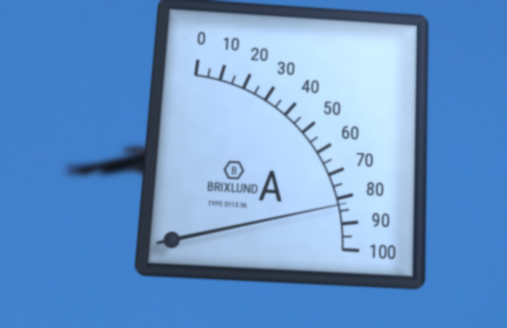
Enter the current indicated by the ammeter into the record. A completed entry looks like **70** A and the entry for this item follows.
**82.5** A
